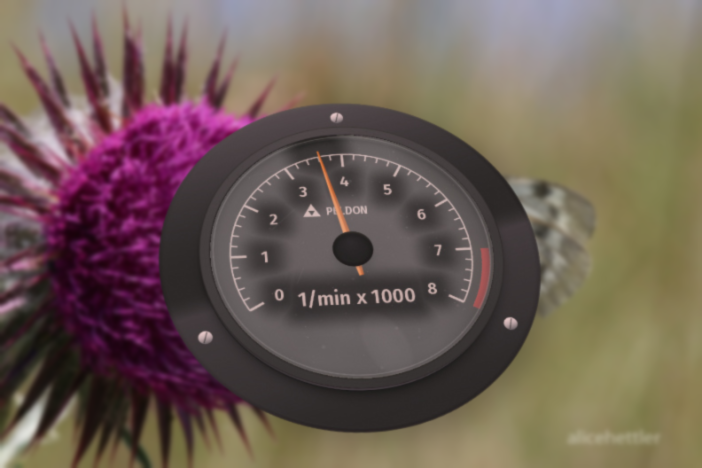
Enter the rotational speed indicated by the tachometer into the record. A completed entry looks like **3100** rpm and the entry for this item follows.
**3600** rpm
